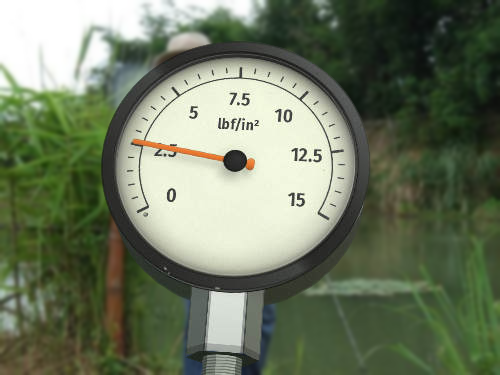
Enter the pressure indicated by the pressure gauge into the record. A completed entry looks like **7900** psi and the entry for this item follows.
**2.5** psi
